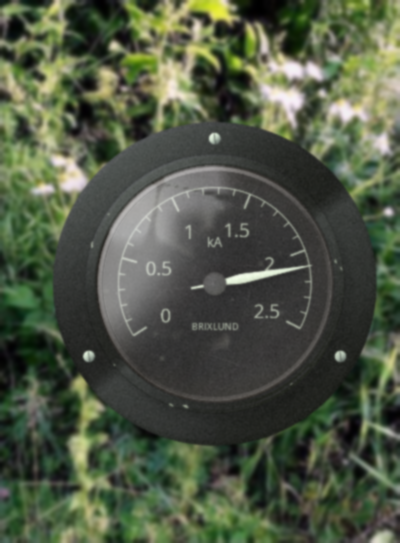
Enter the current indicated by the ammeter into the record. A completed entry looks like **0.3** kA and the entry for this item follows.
**2.1** kA
